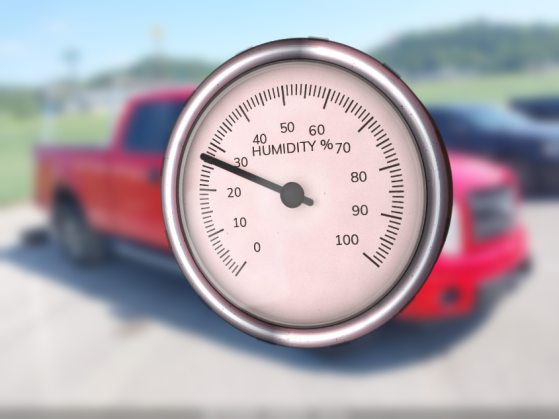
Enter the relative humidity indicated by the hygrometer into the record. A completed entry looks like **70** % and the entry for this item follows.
**27** %
